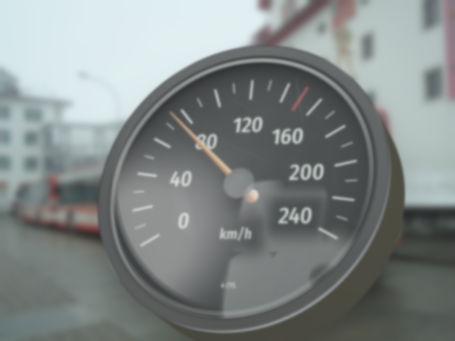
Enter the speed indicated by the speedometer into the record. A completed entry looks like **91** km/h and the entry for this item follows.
**75** km/h
